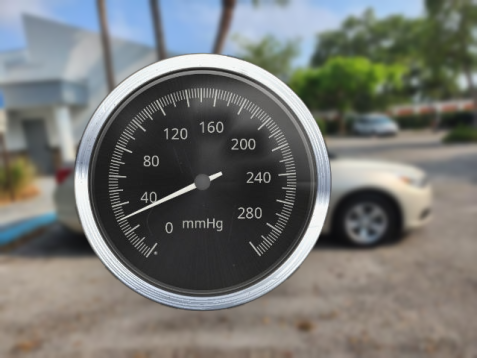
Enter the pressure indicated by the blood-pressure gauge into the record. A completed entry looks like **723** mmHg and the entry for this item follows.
**30** mmHg
